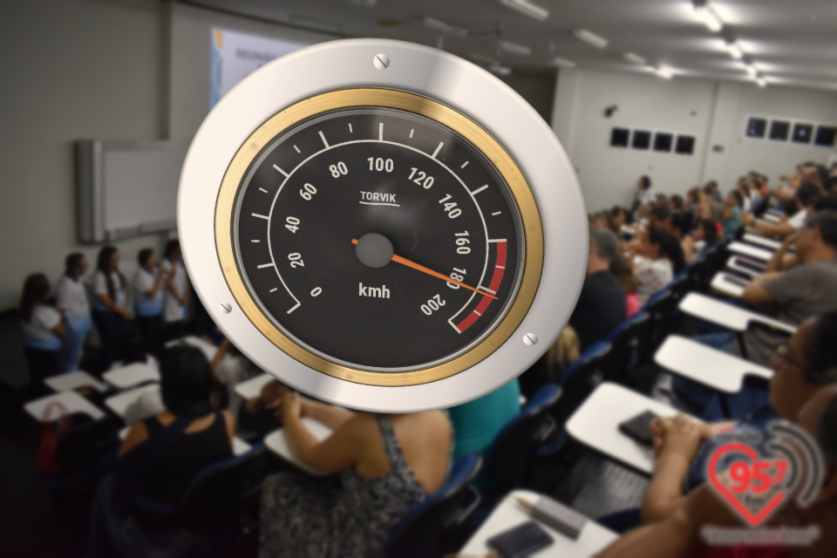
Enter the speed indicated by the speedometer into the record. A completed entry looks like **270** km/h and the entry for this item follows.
**180** km/h
